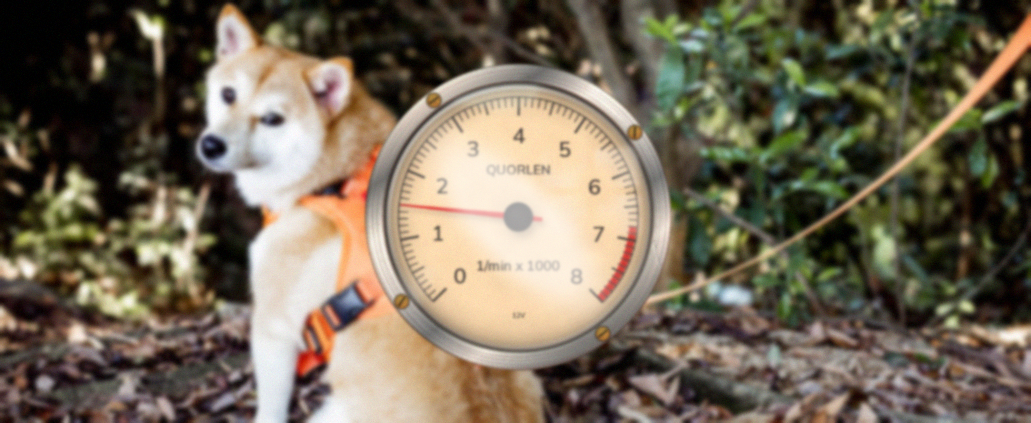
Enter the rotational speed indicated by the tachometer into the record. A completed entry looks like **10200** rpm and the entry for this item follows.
**1500** rpm
